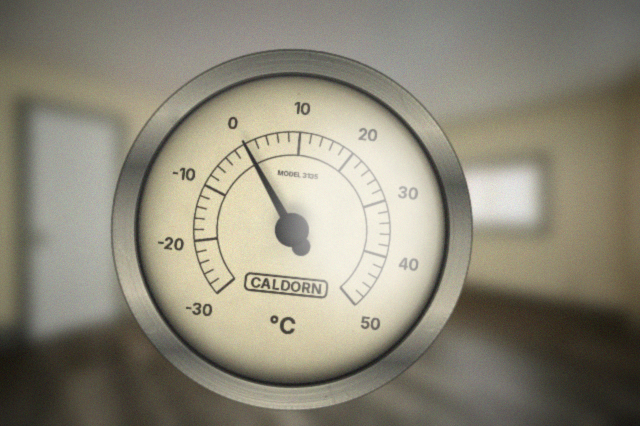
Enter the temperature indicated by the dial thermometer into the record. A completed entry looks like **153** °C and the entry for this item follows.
**0** °C
